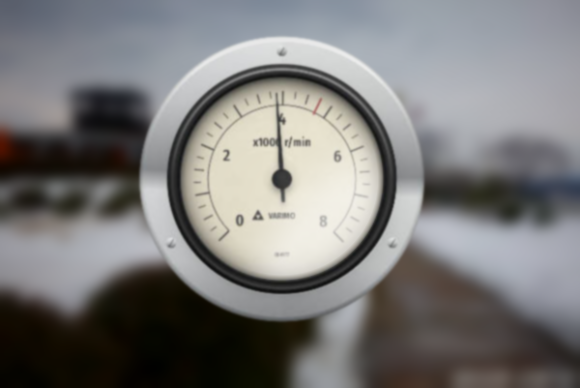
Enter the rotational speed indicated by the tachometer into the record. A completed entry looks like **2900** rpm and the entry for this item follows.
**3875** rpm
